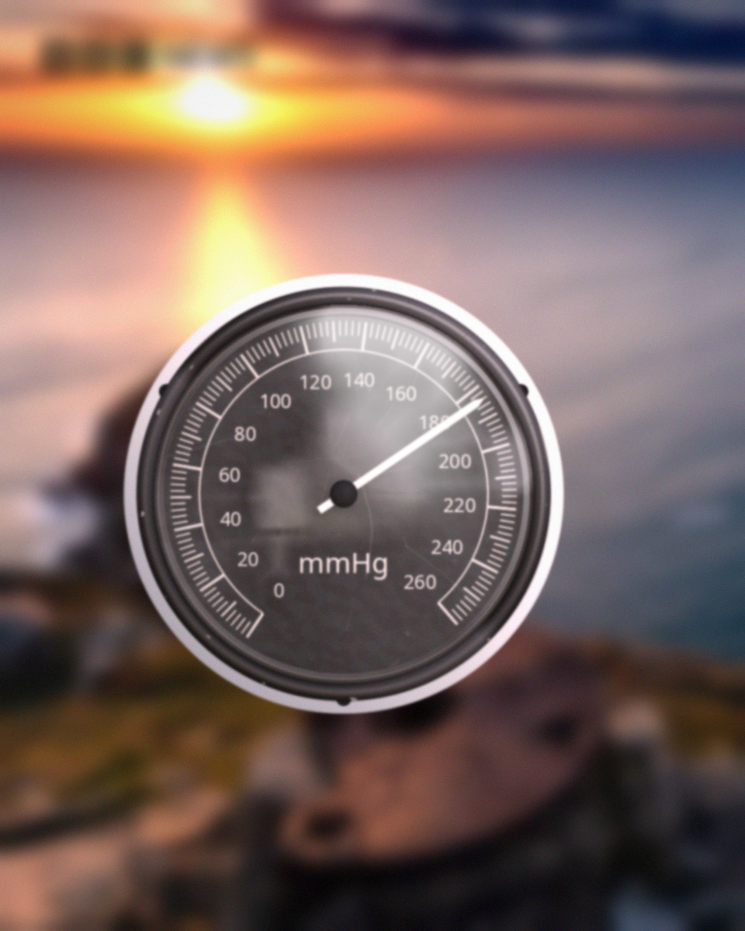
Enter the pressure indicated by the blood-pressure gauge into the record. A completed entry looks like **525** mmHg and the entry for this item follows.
**184** mmHg
